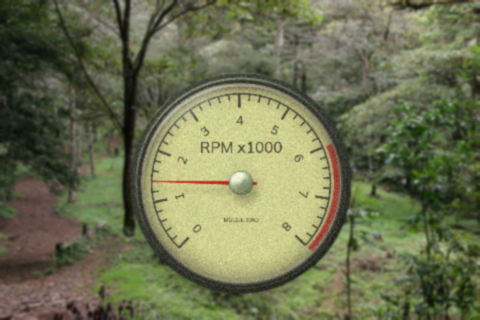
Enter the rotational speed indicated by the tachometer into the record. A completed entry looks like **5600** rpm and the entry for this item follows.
**1400** rpm
